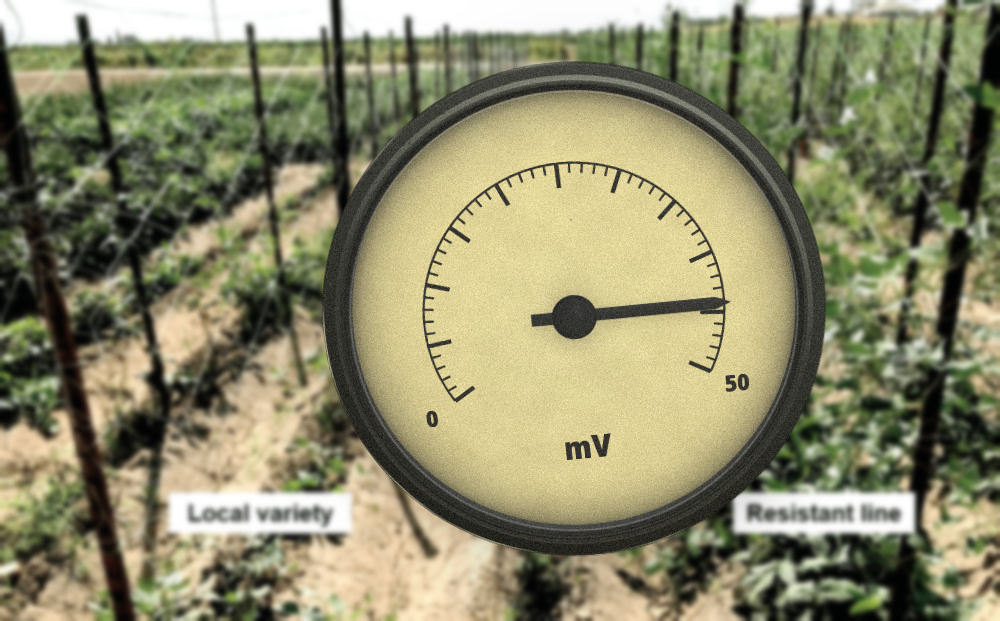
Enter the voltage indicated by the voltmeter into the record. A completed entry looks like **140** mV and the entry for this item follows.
**44** mV
